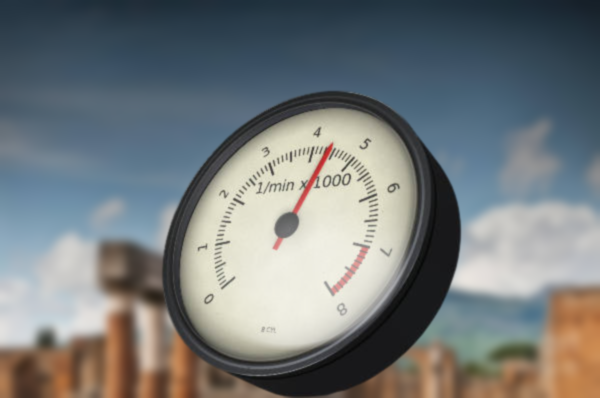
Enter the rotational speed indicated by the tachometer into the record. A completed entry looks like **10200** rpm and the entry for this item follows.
**4500** rpm
